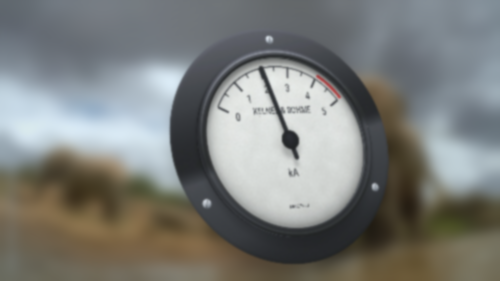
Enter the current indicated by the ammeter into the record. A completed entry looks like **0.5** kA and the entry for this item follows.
**2** kA
